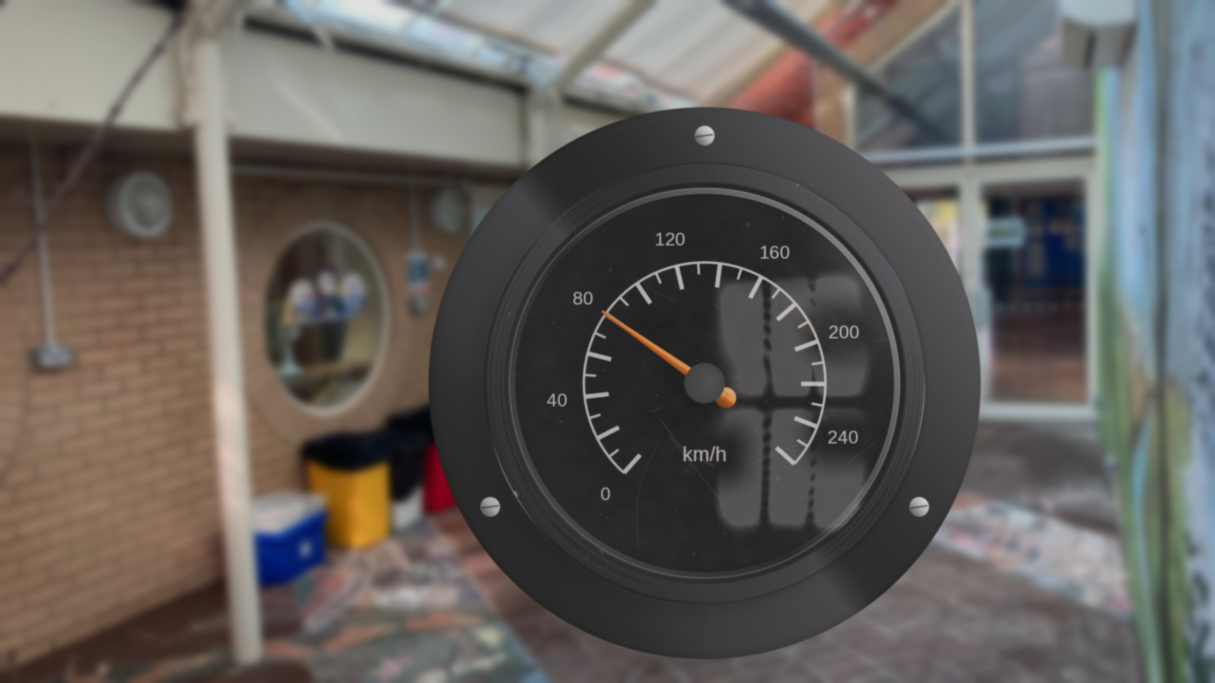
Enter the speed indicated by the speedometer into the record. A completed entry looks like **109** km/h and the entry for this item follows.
**80** km/h
